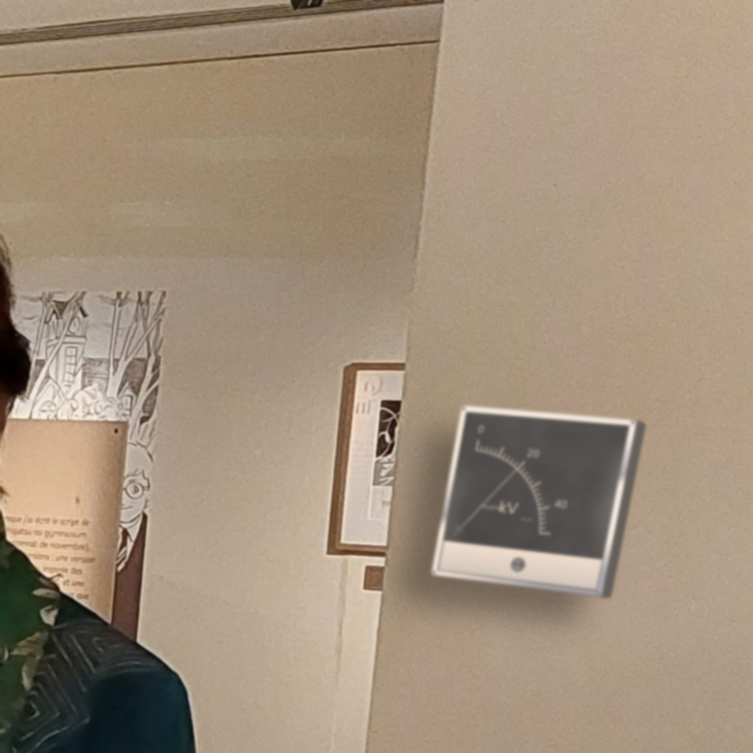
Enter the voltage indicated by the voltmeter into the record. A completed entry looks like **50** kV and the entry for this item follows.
**20** kV
